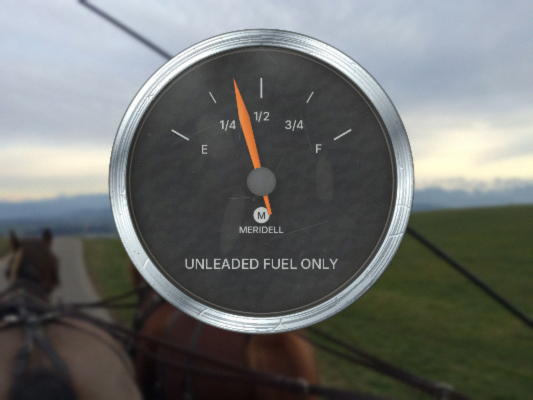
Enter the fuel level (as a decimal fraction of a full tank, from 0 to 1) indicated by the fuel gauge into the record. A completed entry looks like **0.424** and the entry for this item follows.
**0.375**
